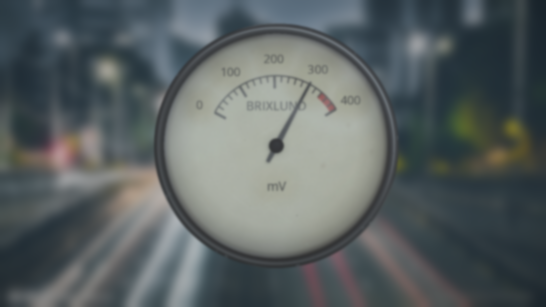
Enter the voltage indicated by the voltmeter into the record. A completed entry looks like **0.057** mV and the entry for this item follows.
**300** mV
